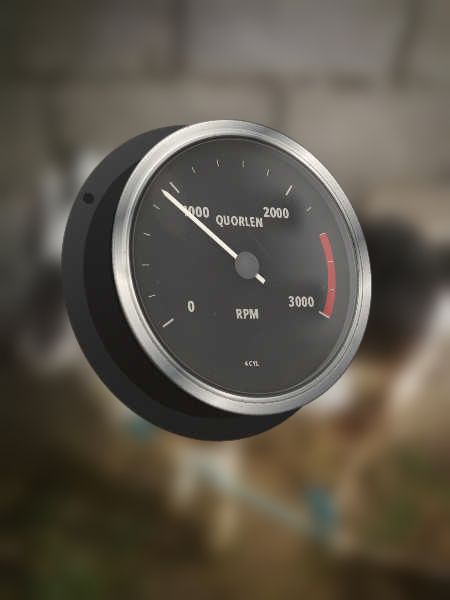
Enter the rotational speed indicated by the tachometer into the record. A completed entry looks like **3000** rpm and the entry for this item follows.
**900** rpm
